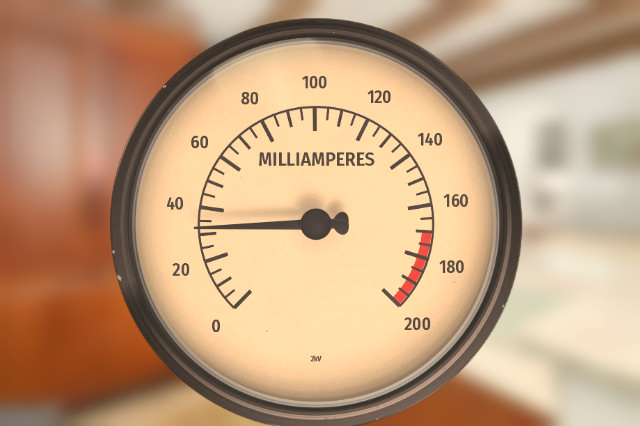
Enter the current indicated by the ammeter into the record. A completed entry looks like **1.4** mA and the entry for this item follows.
**32.5** mA
